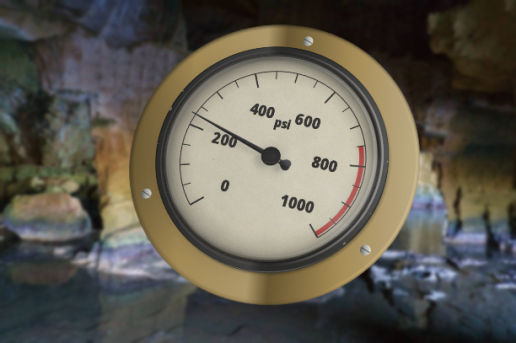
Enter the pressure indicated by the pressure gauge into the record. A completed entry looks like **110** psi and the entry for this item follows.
**225** psi
